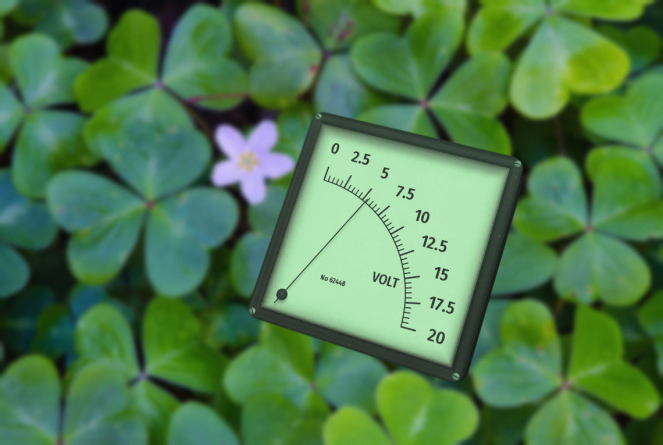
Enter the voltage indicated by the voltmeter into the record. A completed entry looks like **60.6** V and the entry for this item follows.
**5.5** V
